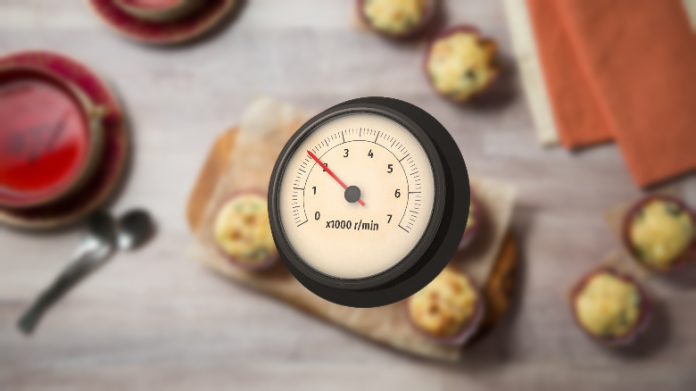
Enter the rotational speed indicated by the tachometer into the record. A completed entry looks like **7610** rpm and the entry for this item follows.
**2000** rpm
